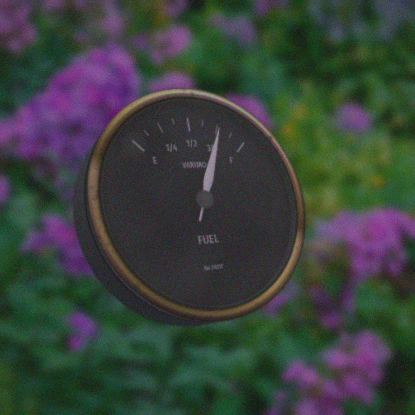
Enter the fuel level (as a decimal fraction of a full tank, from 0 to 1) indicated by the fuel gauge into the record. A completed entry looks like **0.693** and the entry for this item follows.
**0.75**
